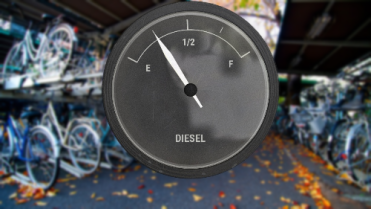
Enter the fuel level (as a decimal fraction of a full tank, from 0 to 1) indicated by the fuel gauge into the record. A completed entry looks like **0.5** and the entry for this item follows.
**0.25**
